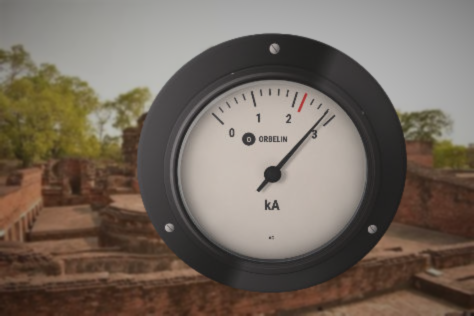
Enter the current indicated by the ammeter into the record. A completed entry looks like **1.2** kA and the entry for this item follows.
**2.8** kA
